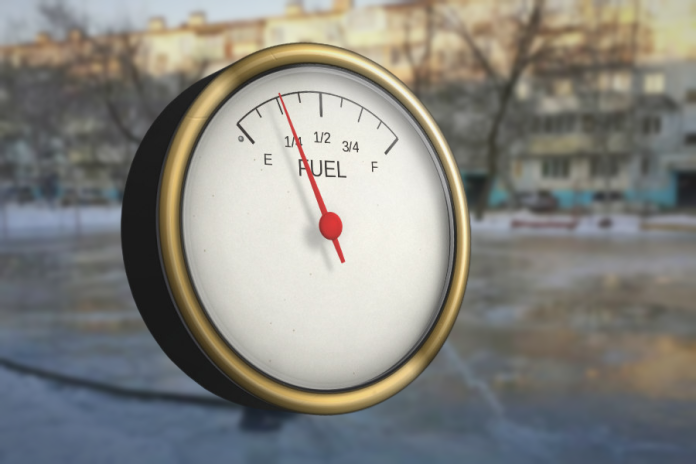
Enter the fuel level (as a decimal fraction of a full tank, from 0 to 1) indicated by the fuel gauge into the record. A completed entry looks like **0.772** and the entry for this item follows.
**0.25**
